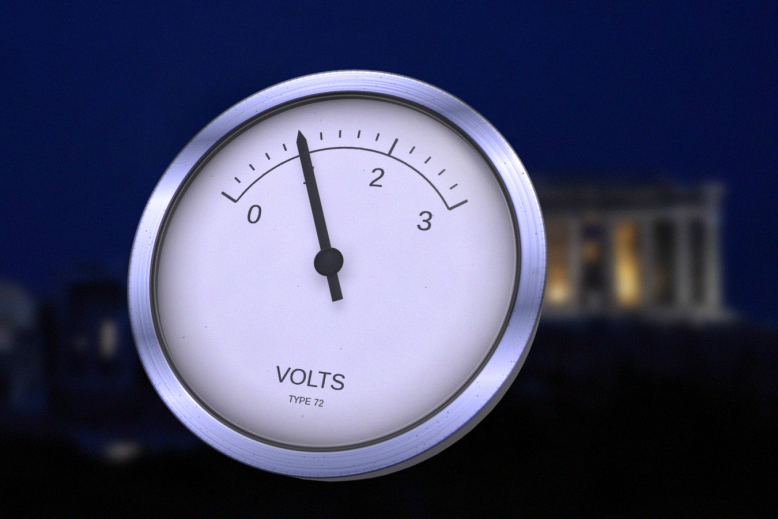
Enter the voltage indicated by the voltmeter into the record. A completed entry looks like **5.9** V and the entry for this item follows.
**1** V
